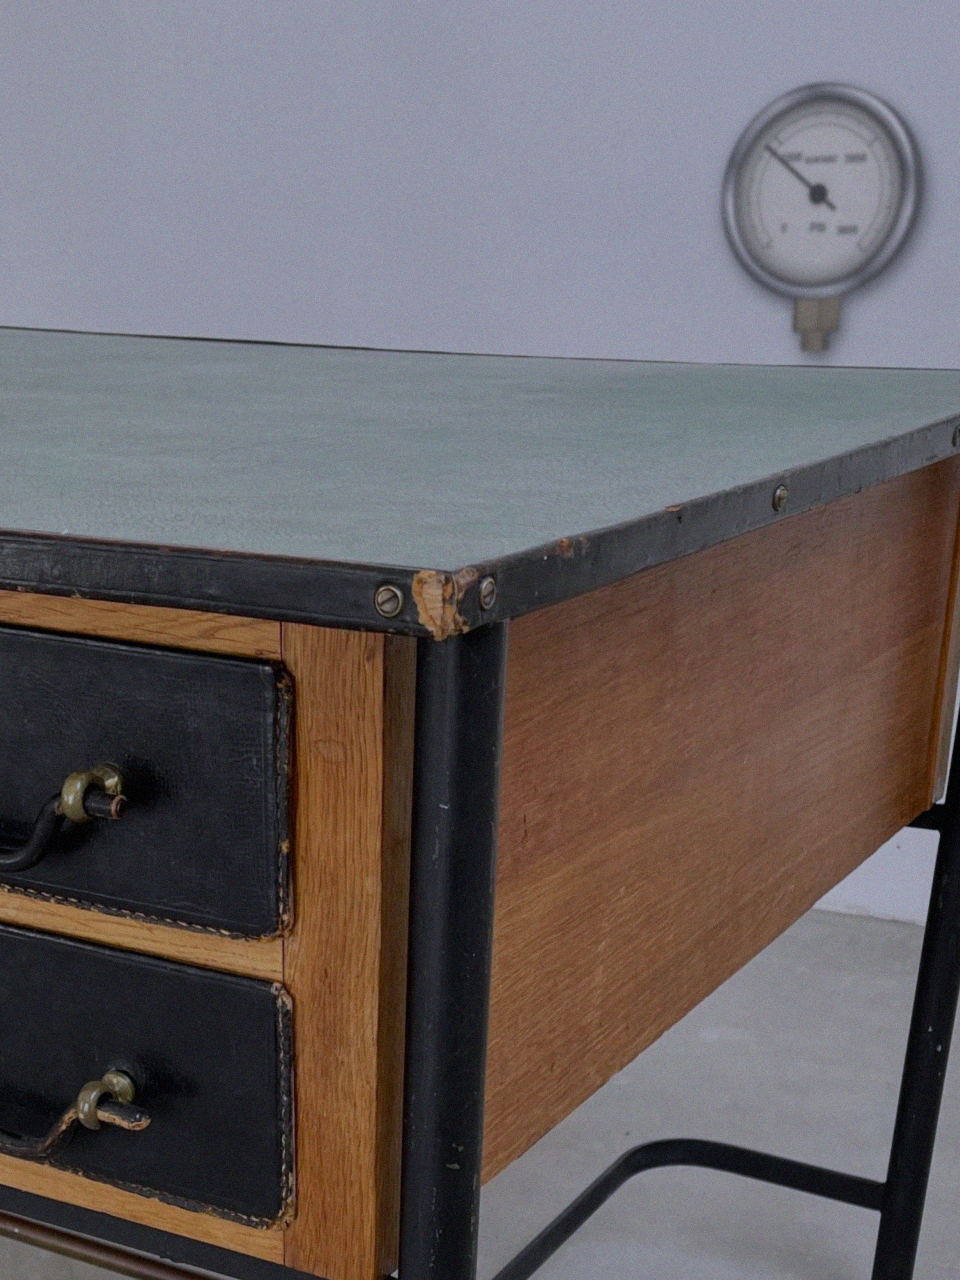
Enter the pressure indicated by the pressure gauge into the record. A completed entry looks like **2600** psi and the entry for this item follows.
**900** psi
